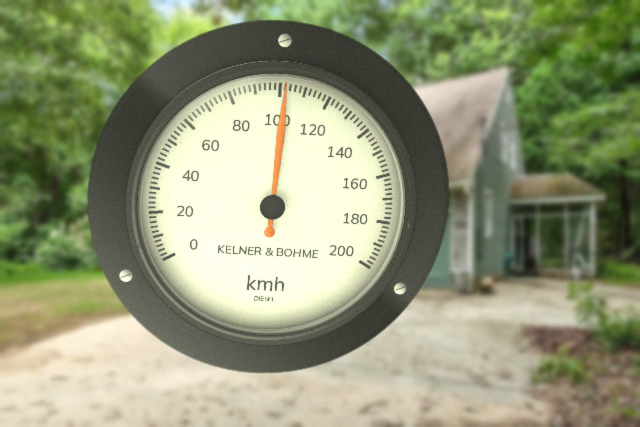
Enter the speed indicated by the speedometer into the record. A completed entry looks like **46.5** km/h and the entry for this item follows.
**102** km/h
